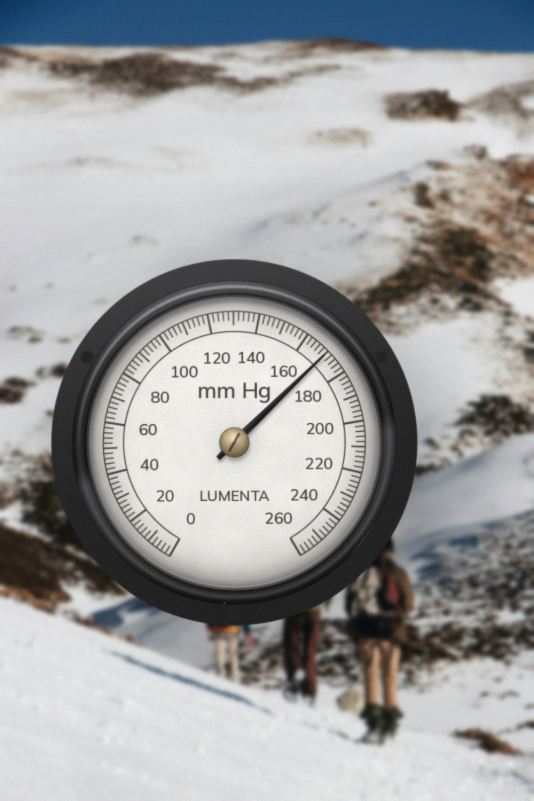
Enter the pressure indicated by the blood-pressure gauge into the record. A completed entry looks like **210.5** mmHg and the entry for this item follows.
**170** mmHg
